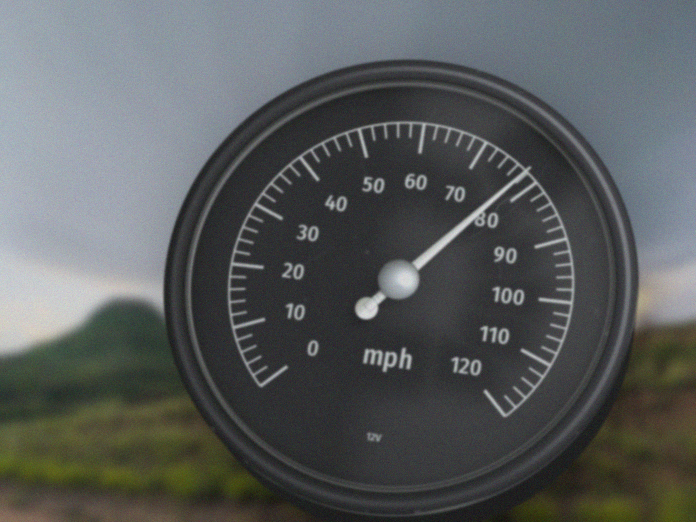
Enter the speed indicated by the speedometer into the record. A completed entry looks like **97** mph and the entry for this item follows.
**78** mph
